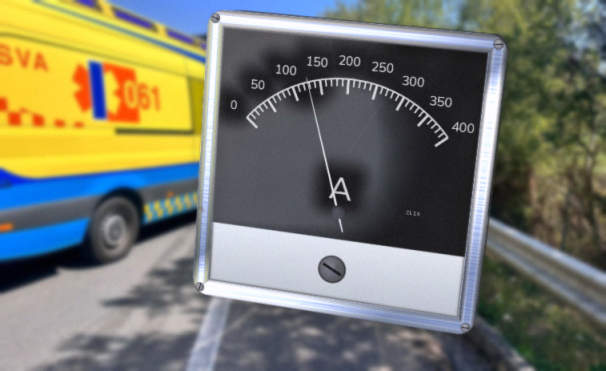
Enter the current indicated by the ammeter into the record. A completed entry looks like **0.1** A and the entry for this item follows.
**130** A
